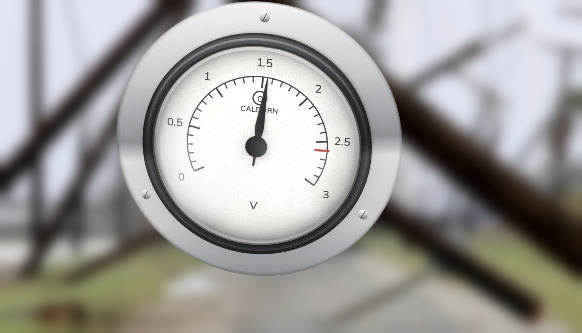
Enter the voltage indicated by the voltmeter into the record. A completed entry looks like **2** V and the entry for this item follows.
**1.55** V
